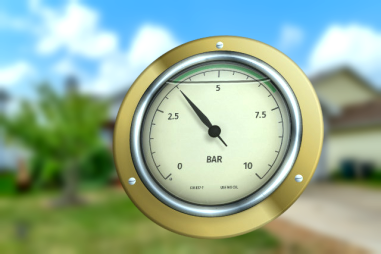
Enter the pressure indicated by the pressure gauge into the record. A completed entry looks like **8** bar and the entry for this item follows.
**3.5** bar
